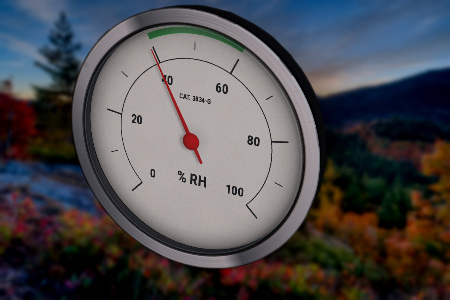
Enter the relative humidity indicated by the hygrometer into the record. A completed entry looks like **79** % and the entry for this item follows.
**40** %
